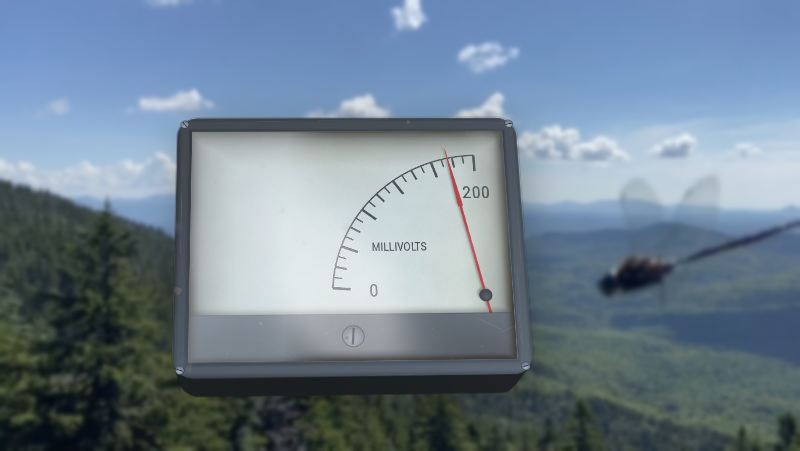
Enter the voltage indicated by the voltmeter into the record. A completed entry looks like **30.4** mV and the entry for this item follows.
**175** mV
